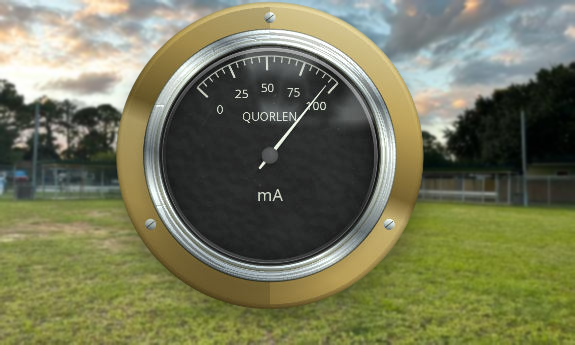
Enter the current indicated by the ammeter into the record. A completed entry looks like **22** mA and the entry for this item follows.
**95** mA
